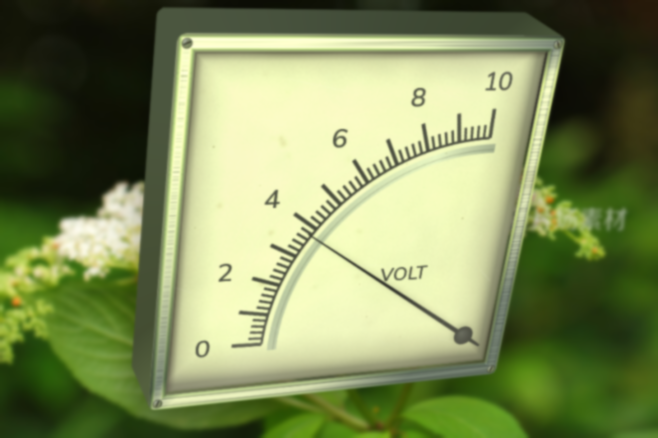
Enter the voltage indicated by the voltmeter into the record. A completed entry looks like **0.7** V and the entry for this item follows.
**3.8** V
